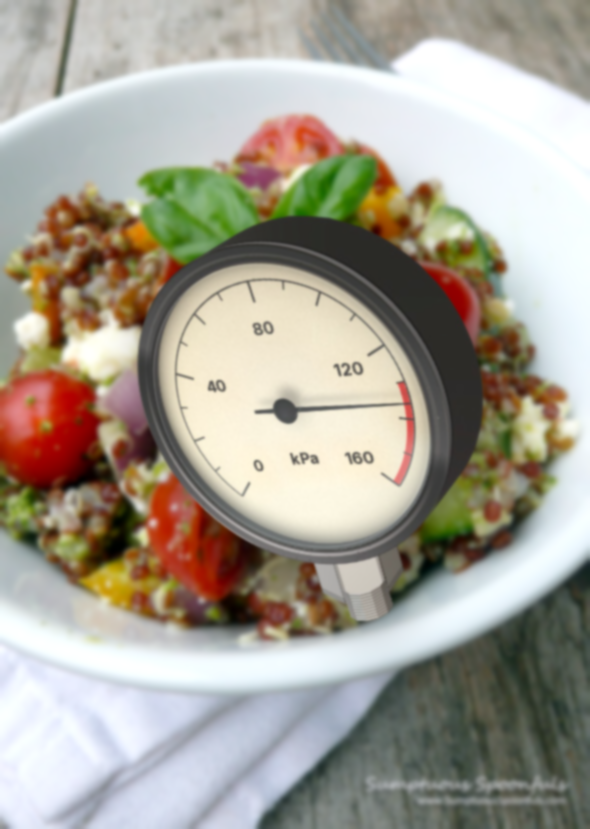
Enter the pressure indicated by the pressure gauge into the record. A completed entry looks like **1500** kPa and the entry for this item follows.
**135** kPa
